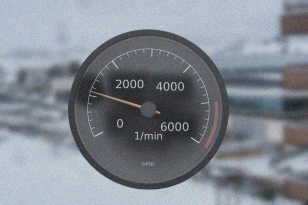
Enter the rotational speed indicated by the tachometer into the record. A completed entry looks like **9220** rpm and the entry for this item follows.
**1100** rpm
